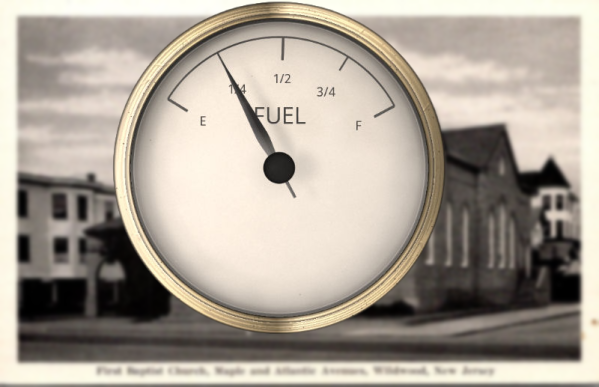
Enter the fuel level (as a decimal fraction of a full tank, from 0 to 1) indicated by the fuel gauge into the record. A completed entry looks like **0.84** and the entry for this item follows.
**0.25**
